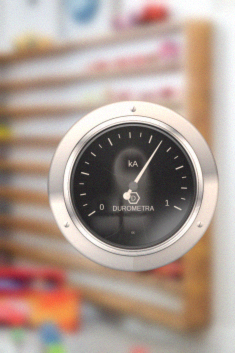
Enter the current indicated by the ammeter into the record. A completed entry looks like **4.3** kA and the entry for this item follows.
**0.65** kA
